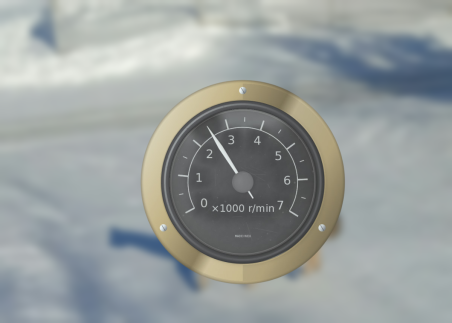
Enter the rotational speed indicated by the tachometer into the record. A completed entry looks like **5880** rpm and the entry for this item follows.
**2500** rpm
